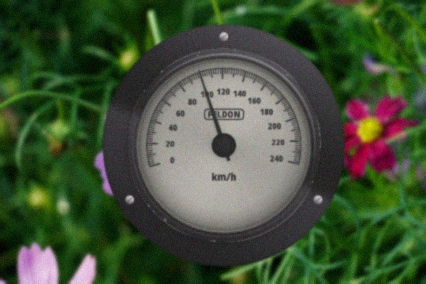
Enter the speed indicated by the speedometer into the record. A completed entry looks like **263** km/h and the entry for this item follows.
**100** km/h
